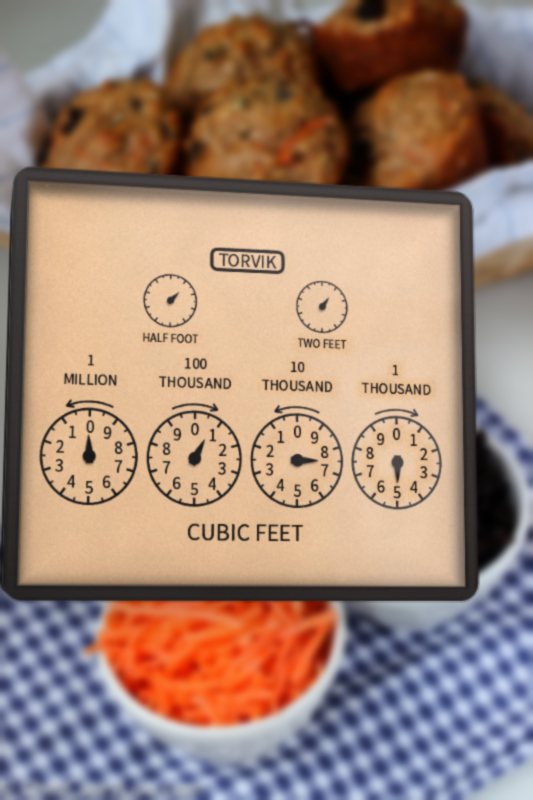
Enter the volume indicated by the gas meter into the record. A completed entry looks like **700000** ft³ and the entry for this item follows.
**7500** ft³
